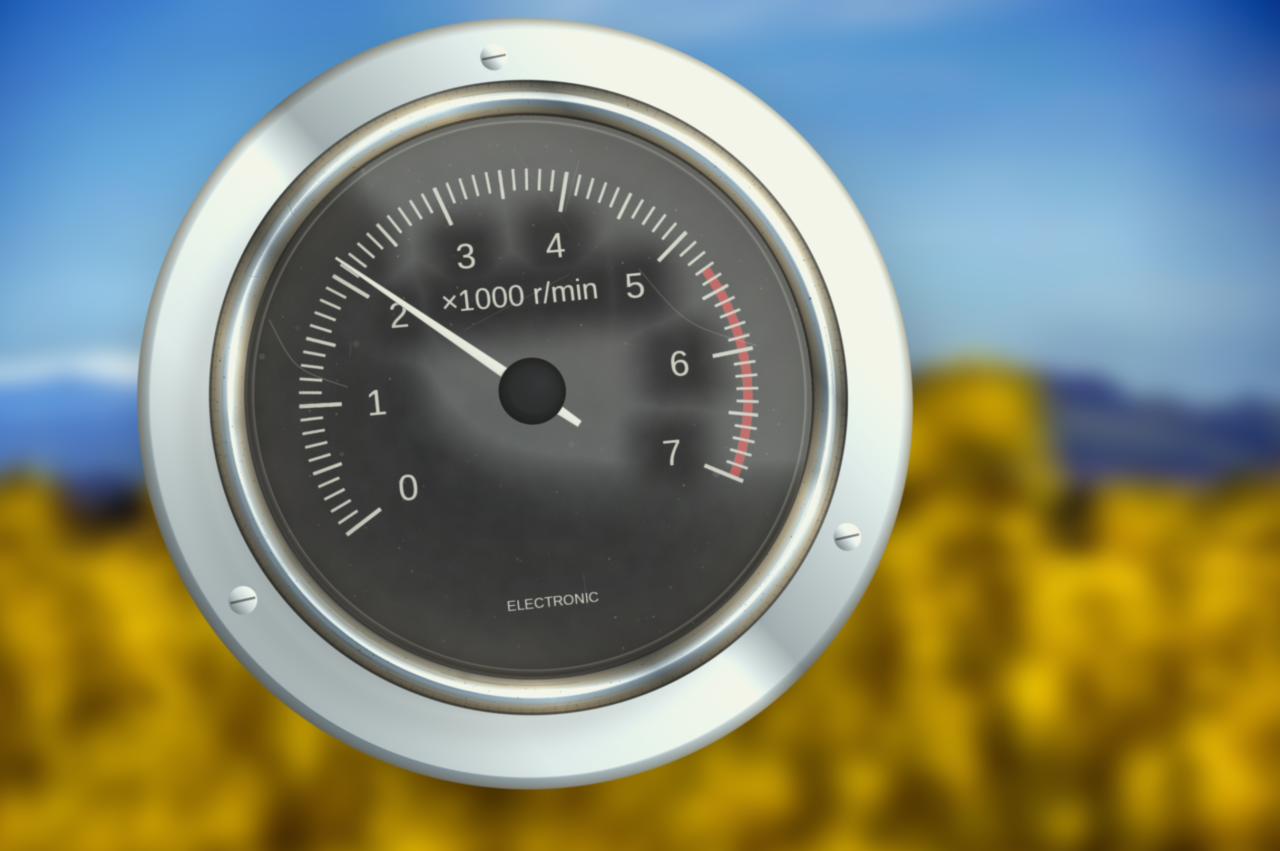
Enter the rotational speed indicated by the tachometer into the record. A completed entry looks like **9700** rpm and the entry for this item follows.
**2100** rpm
